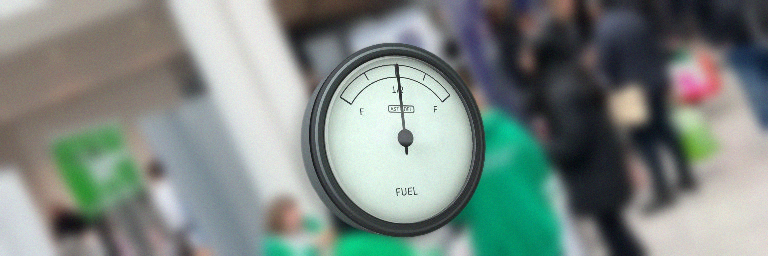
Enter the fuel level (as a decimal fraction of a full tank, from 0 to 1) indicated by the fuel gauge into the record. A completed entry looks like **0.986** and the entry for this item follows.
**0.5**
